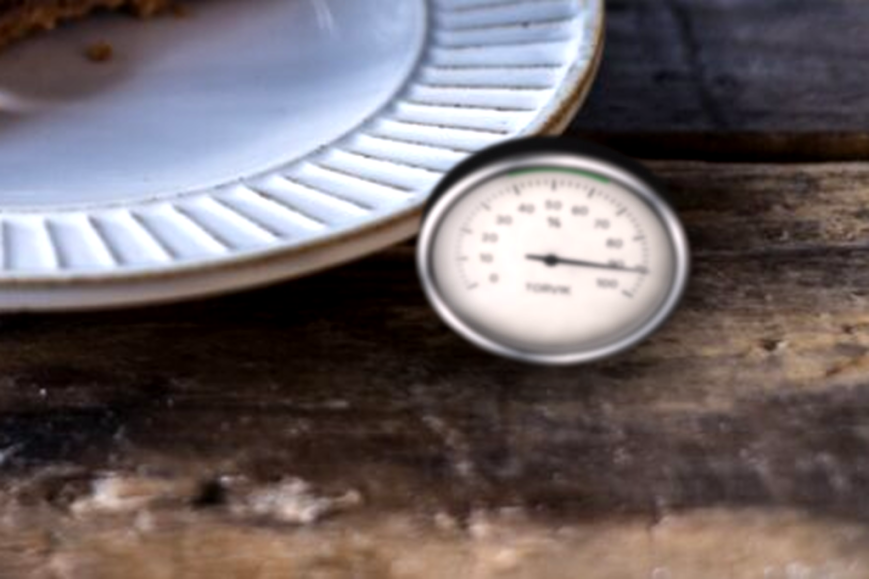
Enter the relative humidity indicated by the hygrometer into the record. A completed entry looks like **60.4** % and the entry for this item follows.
**90** %
